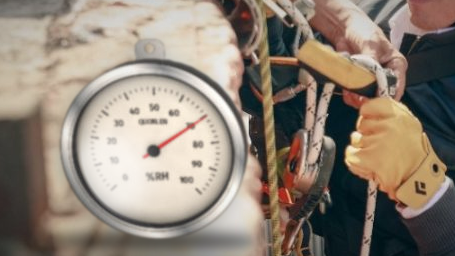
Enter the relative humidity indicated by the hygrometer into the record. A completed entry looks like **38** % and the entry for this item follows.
**70** %
